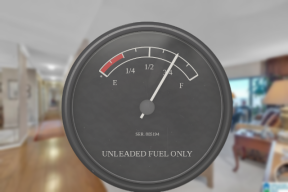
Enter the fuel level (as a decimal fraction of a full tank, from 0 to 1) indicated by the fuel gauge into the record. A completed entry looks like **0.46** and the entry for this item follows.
**0.75**
